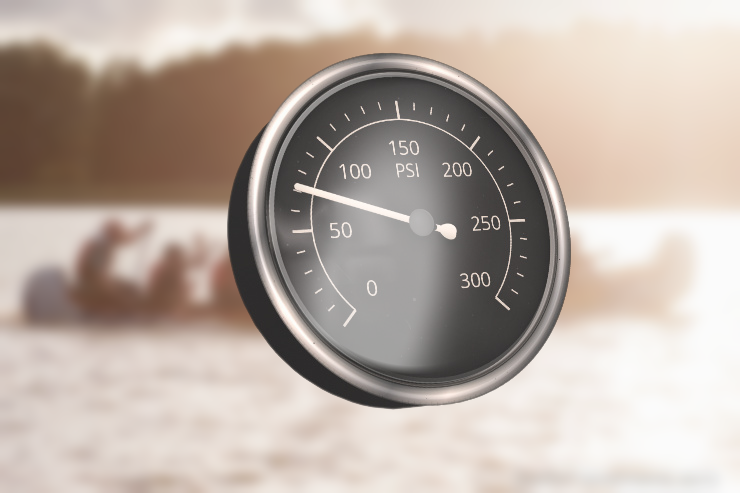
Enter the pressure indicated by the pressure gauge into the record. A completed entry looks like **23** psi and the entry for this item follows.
**70** psi
